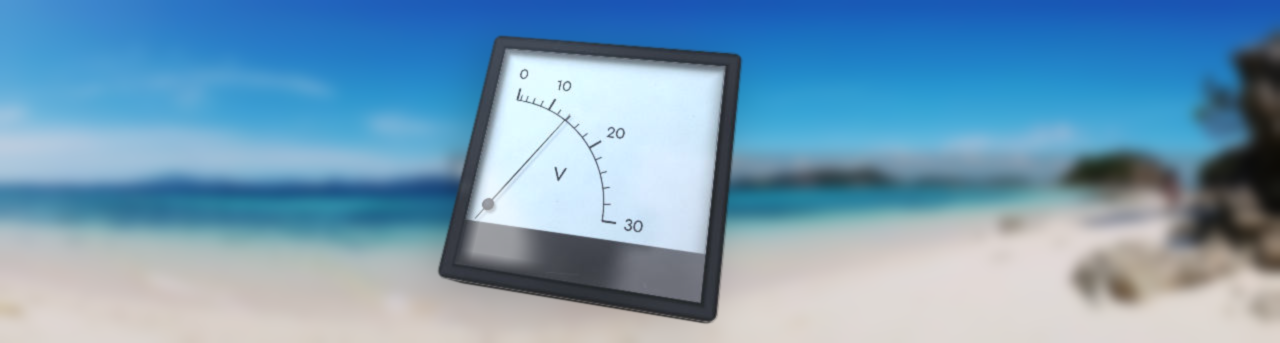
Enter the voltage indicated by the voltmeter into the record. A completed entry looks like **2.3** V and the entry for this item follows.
**14** V
